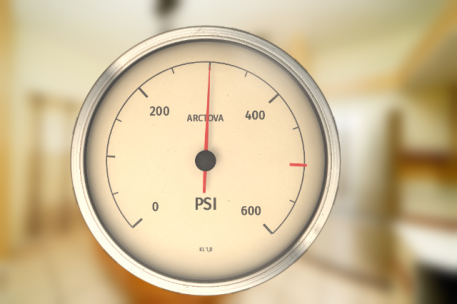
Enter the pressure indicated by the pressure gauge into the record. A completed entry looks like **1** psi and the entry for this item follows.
**300** psi
